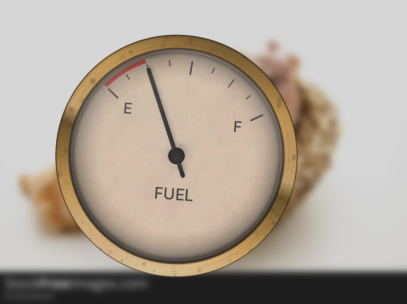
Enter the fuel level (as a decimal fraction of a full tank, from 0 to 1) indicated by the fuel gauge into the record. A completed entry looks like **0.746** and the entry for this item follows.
**0.25**
